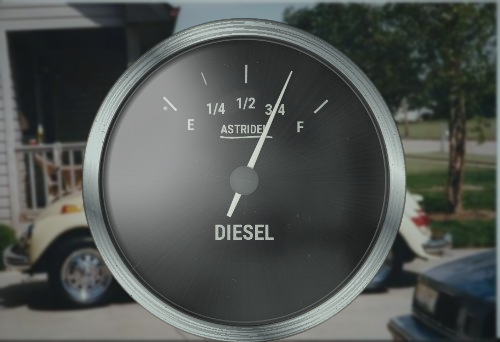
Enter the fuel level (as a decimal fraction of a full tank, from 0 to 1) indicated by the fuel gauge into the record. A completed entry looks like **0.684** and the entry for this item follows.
**0.75**
